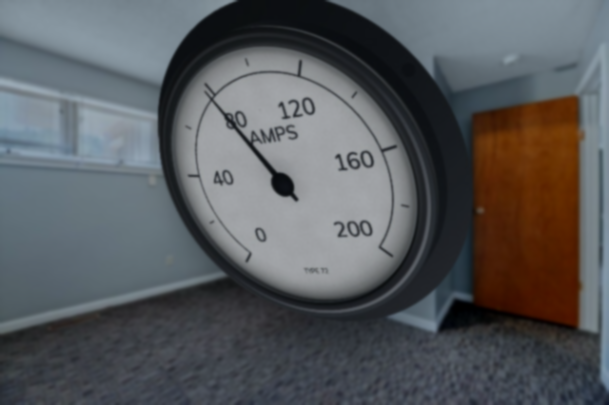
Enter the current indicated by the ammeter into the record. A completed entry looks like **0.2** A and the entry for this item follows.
**80** A
